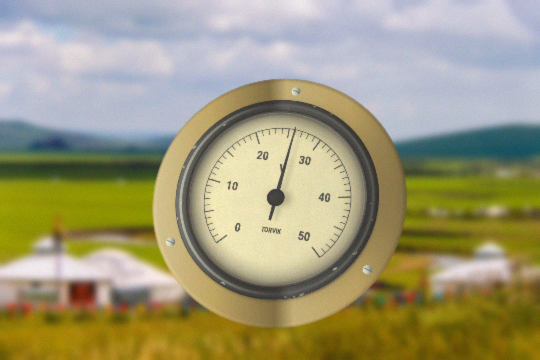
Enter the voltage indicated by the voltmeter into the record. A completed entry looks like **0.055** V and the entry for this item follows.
**26** V
